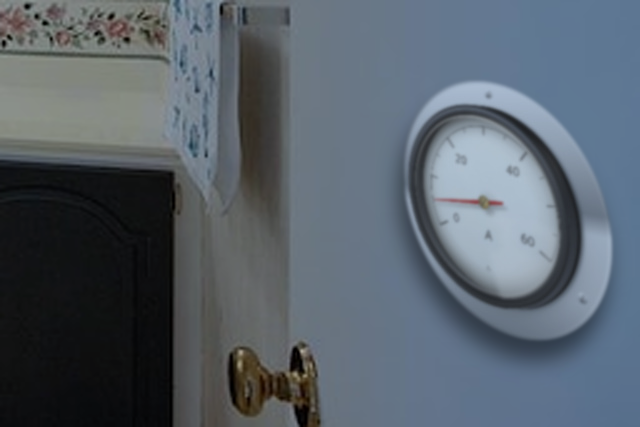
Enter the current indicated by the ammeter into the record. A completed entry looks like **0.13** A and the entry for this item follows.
**5** A
